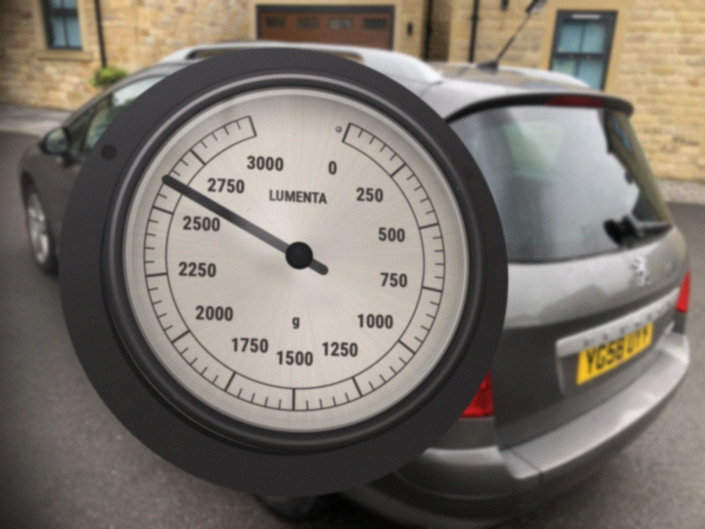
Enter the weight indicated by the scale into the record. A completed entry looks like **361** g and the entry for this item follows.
**2600** g
